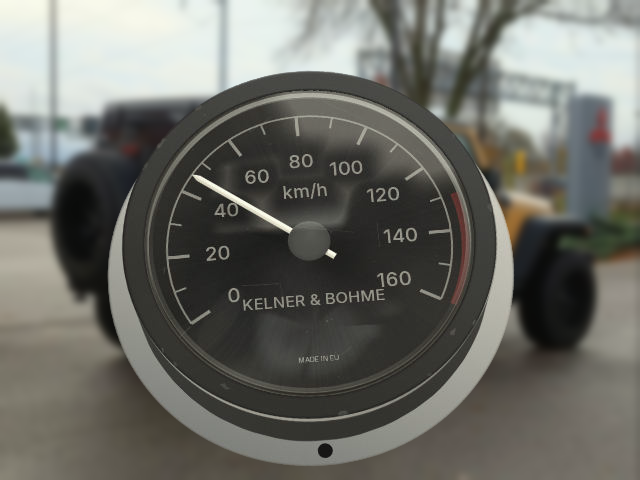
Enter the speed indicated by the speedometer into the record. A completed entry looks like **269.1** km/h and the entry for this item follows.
**45** km/h
